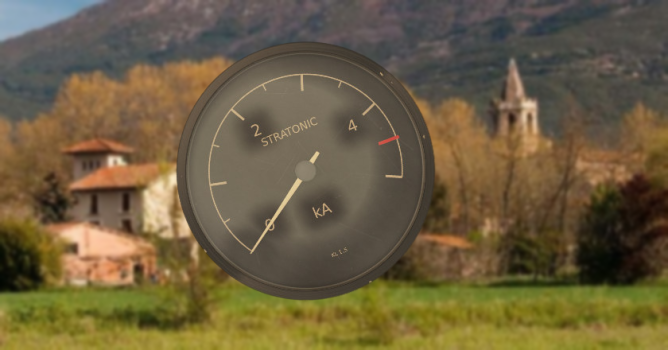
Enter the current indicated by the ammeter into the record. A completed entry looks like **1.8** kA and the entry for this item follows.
**0** kA
